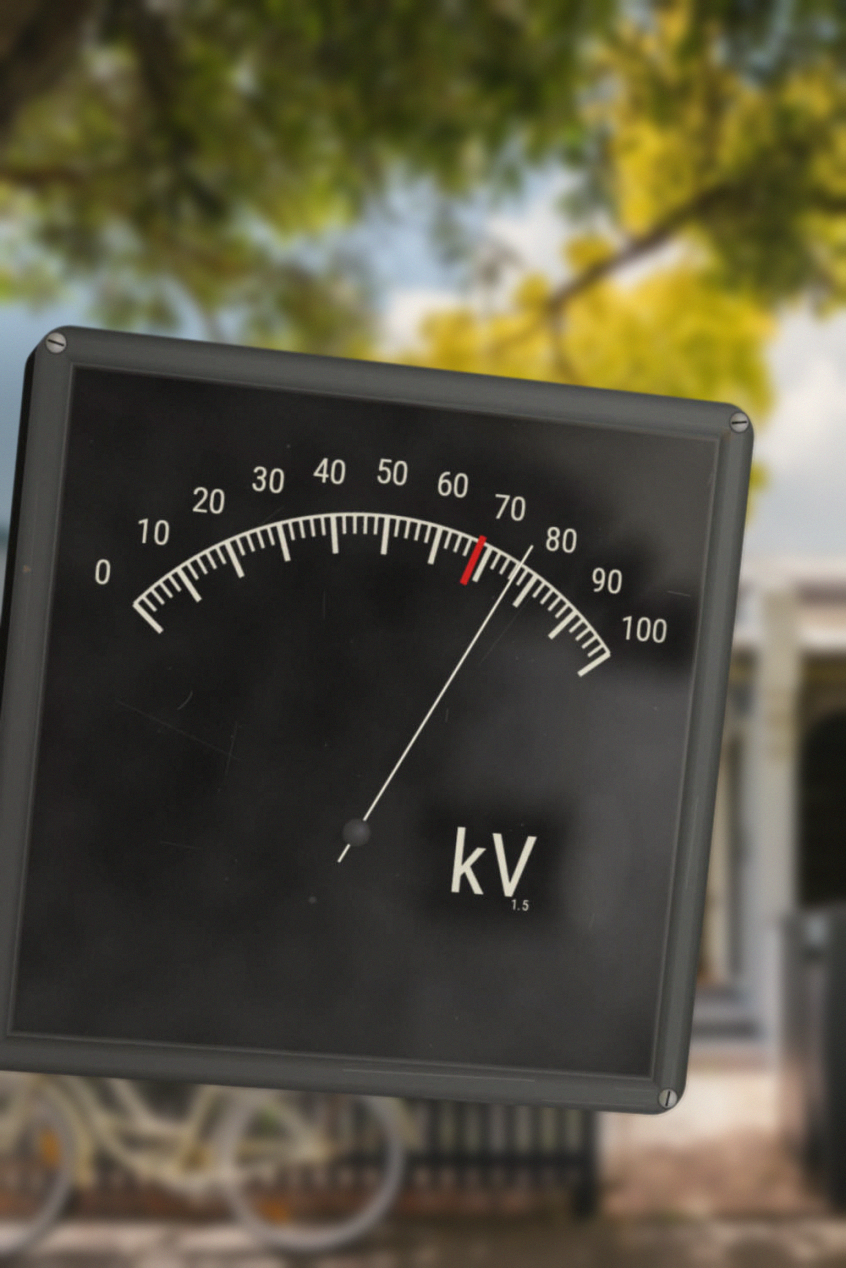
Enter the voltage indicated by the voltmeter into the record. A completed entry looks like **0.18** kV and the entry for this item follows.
**76** kV
